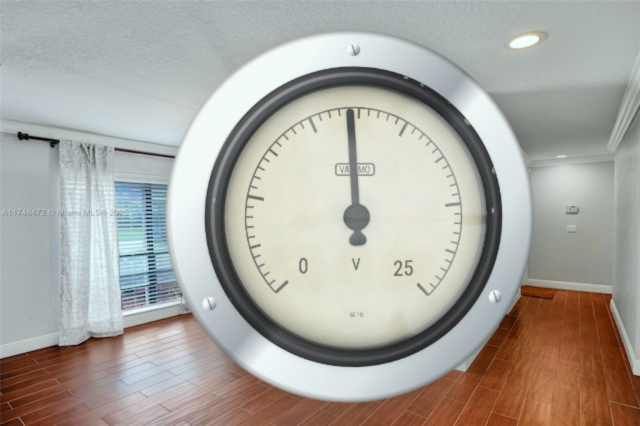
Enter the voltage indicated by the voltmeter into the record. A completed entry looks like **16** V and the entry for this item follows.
**12** V
